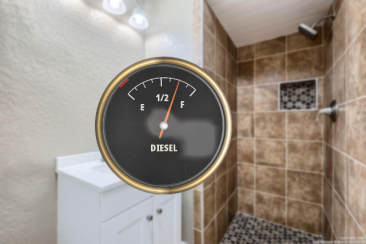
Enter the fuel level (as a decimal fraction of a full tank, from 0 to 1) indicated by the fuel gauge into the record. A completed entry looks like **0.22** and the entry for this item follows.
**0.75**
